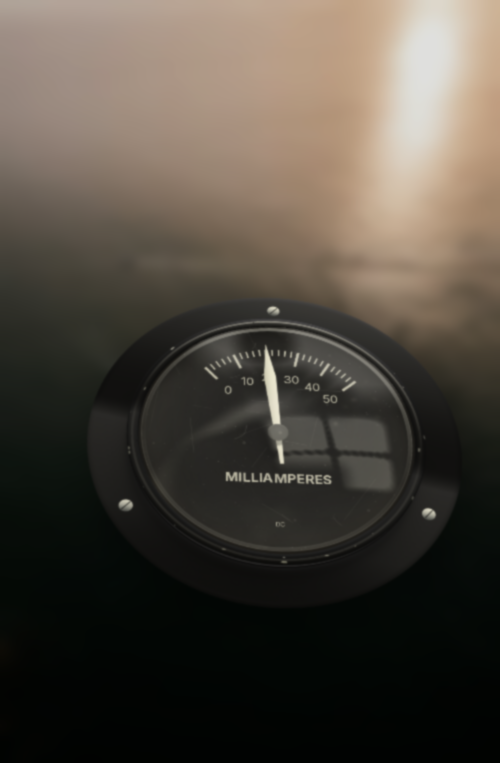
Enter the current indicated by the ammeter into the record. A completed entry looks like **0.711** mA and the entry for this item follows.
**20** mA
